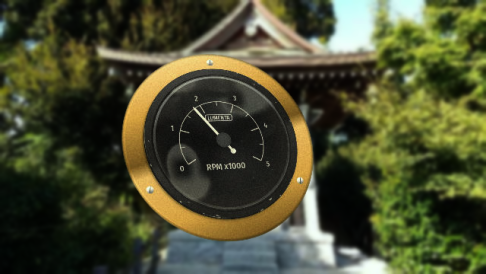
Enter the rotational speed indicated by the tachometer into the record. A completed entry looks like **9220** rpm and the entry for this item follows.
**1750** rpm
